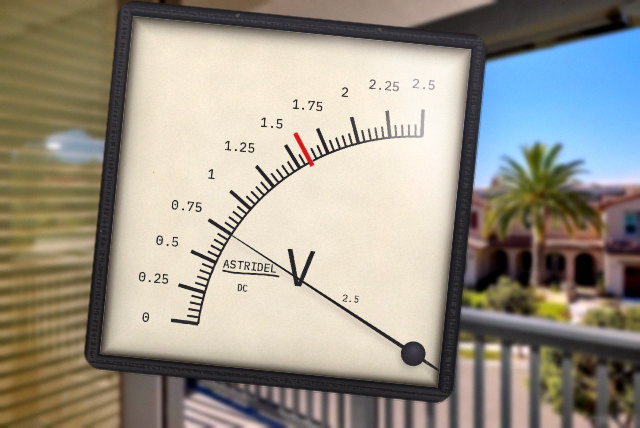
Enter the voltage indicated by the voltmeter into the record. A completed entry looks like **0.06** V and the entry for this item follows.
**0.75** V
